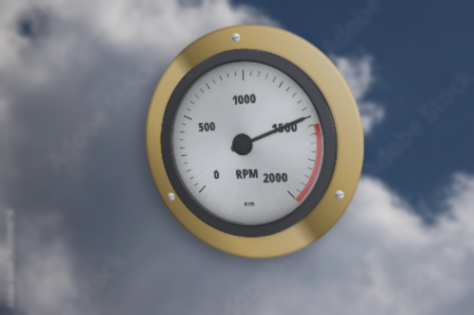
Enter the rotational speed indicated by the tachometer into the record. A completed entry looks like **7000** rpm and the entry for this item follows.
**1500** rpm
